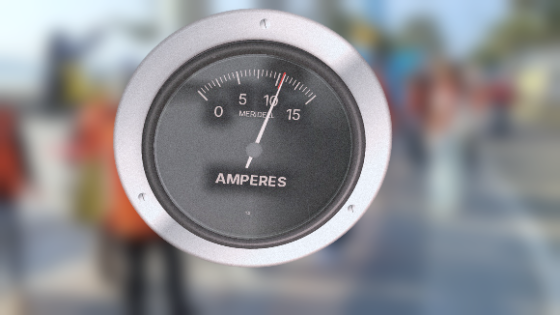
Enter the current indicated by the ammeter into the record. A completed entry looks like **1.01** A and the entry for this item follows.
**10.5** A
